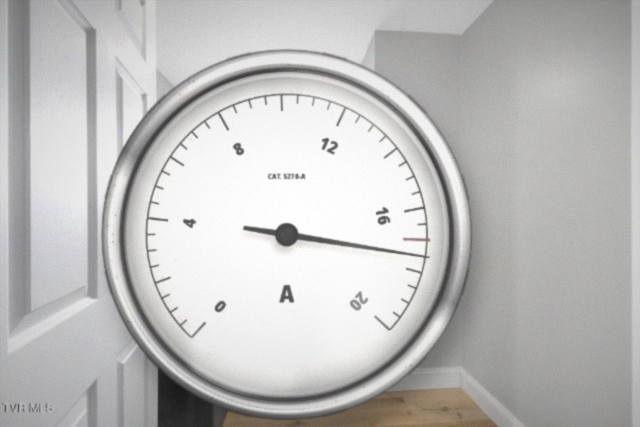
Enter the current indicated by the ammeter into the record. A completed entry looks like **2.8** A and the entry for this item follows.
**17.5** A
